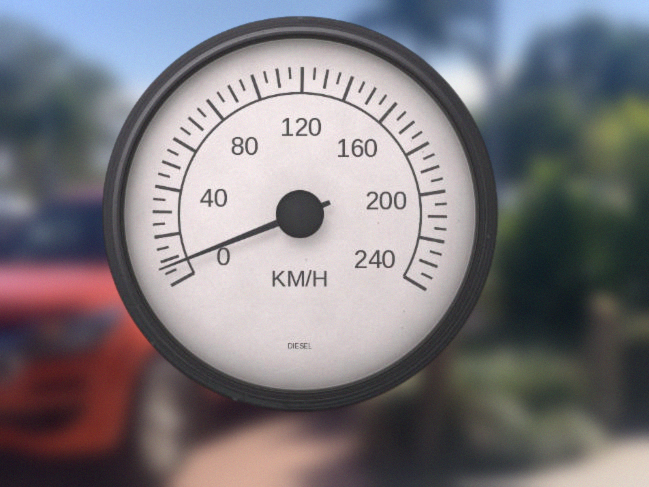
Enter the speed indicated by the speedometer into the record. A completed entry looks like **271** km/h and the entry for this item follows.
**7.5** km/h
